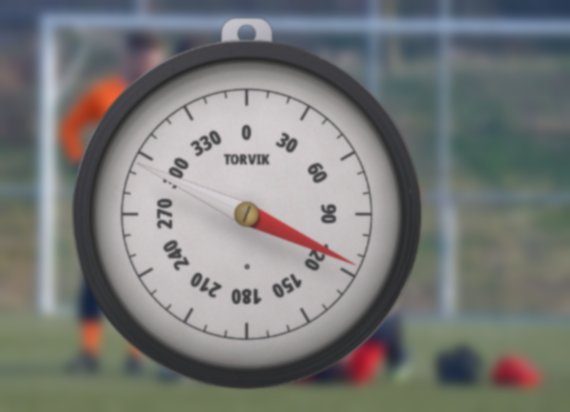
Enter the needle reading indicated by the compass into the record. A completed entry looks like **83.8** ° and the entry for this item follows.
**115** °
